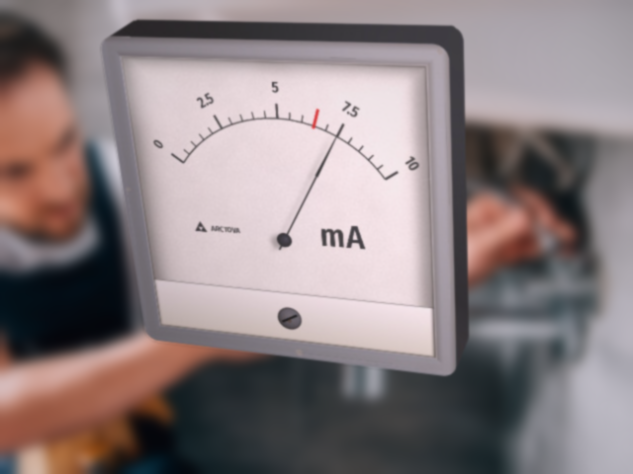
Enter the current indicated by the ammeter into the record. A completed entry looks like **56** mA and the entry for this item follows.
**7.5** mA
